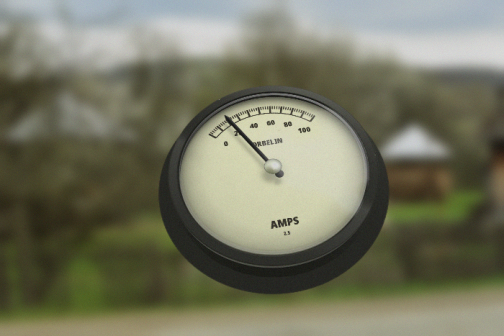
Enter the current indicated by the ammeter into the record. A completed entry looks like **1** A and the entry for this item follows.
**20** A
